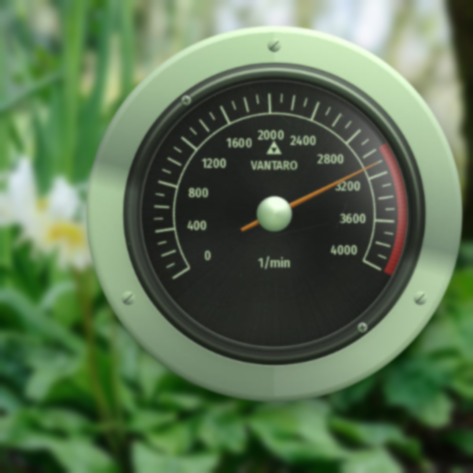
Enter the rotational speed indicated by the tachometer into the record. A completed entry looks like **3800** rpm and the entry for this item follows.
**3100** rpm
